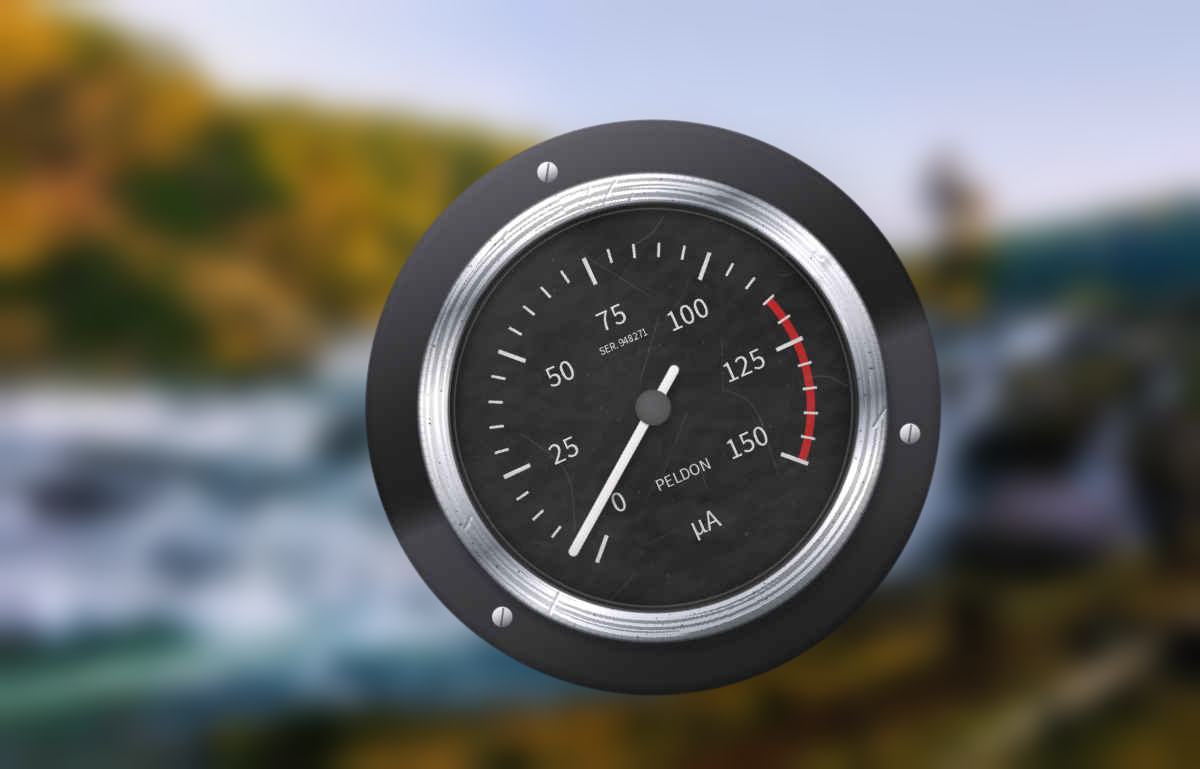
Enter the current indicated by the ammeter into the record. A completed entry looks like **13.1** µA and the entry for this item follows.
**5** µA
